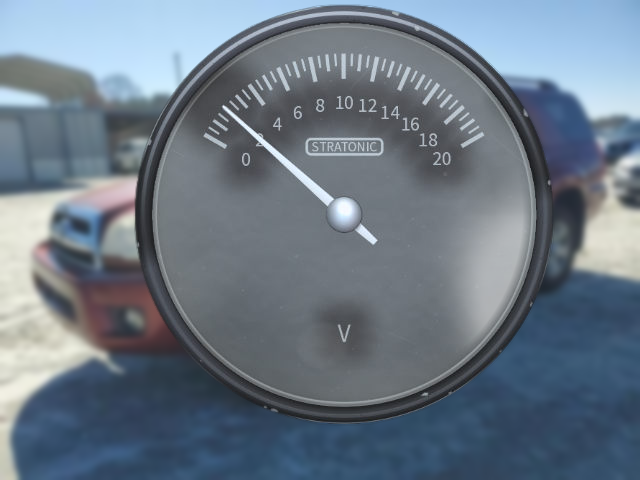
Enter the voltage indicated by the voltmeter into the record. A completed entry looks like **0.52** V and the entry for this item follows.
**2** V
